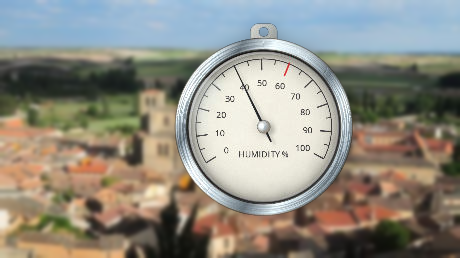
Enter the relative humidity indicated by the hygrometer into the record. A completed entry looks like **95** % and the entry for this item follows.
**40** %
